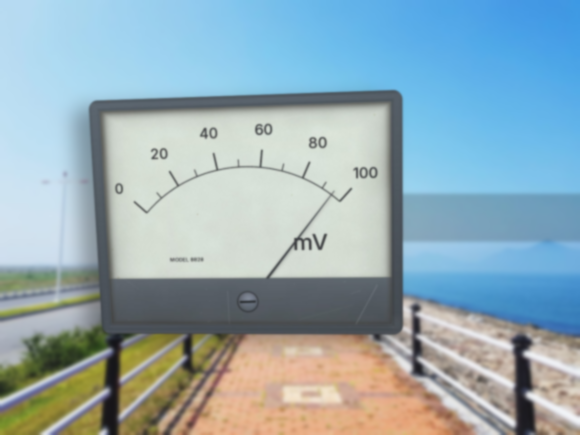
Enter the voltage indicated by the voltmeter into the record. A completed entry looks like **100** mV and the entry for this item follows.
**95** mV
